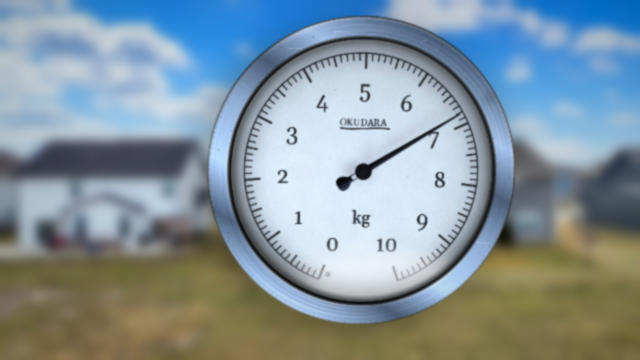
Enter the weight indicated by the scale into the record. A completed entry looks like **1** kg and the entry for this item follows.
**6.8** kg
